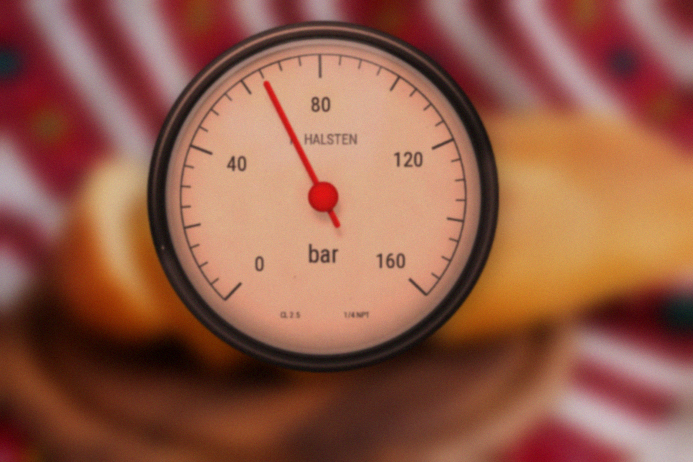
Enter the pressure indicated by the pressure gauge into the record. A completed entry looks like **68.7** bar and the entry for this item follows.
**65** bar
